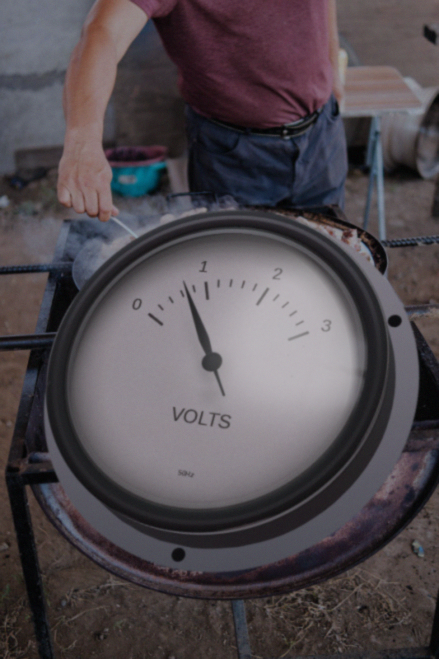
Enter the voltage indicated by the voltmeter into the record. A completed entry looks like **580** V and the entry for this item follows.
**0.7** V
